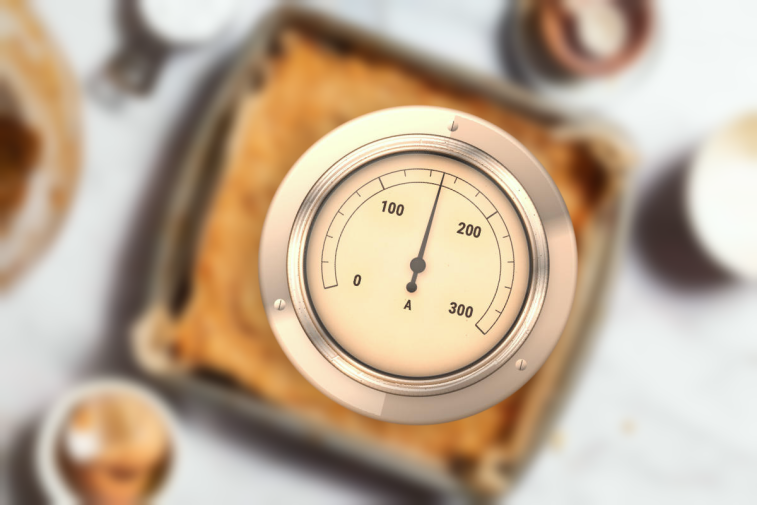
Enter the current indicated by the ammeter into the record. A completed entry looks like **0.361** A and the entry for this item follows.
**150** A
